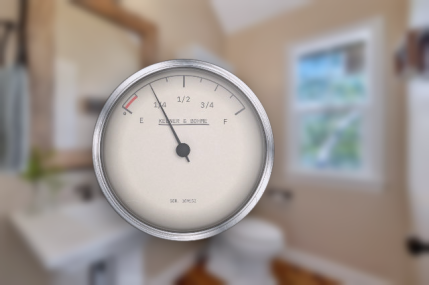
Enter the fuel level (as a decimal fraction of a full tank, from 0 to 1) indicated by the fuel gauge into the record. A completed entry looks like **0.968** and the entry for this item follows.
**0.25**
